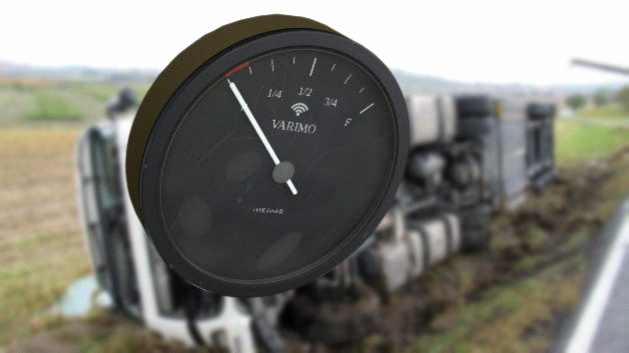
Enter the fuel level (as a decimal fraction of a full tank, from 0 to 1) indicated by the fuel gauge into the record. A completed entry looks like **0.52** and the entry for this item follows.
**0**
